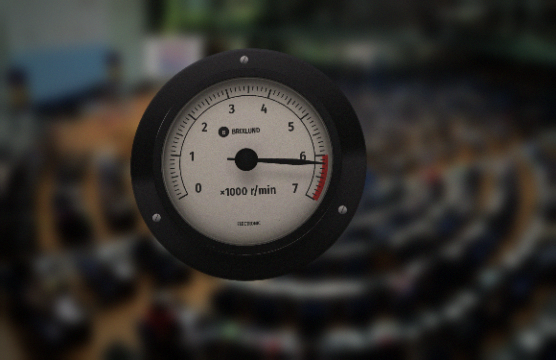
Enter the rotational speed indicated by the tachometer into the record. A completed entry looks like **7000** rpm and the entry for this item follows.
**6200** rpm
